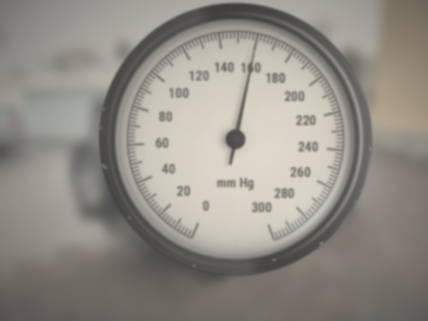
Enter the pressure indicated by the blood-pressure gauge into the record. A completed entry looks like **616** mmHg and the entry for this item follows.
**160** mmHg
